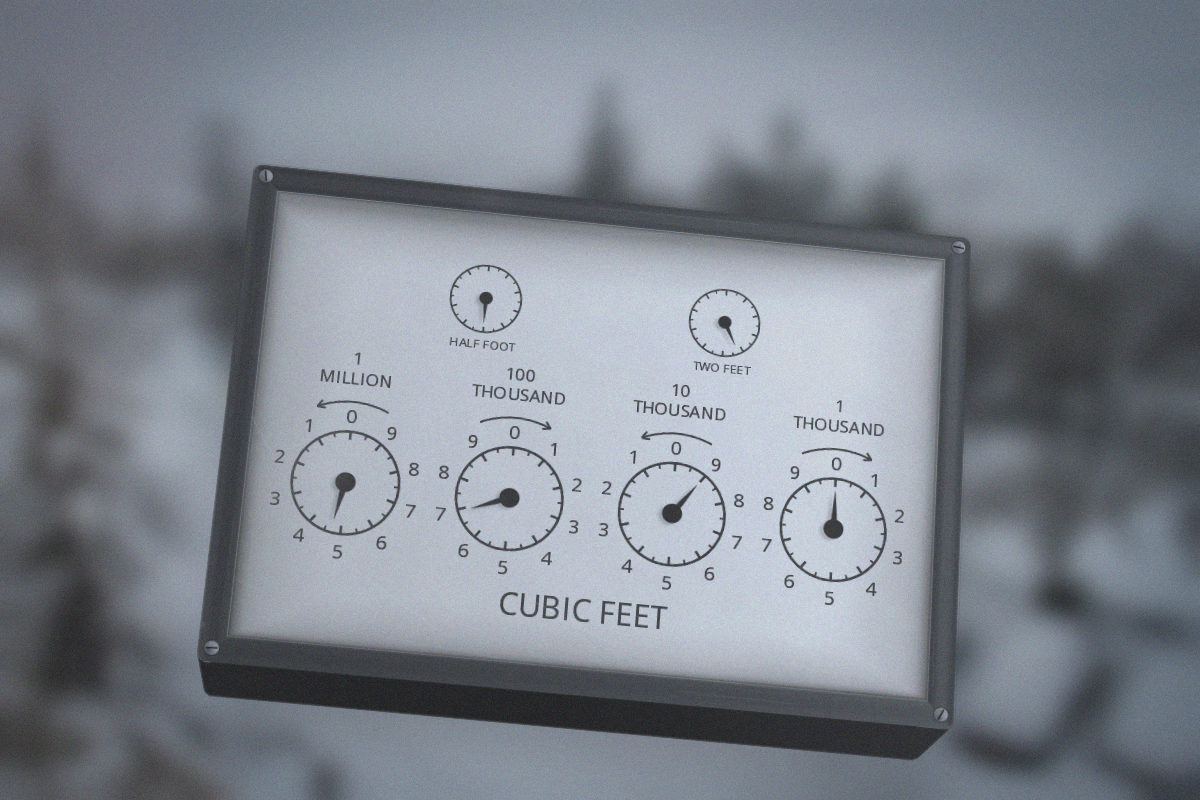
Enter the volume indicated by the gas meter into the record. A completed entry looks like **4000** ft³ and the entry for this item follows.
**469000** ft³
